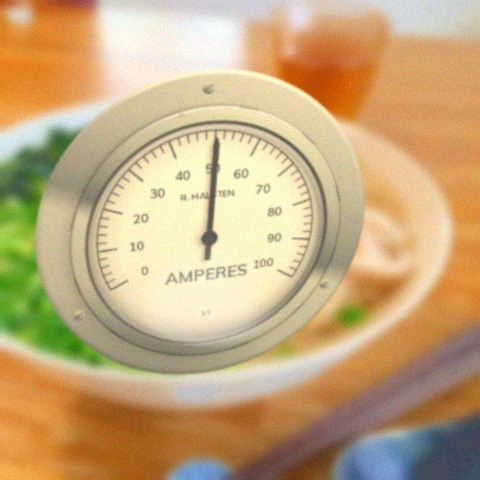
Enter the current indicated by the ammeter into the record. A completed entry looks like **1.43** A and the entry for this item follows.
**50** A
